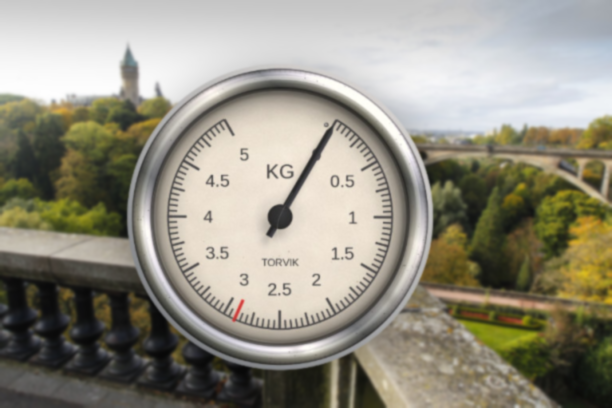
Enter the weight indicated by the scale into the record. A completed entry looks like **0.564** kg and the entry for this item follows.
**0** kg
